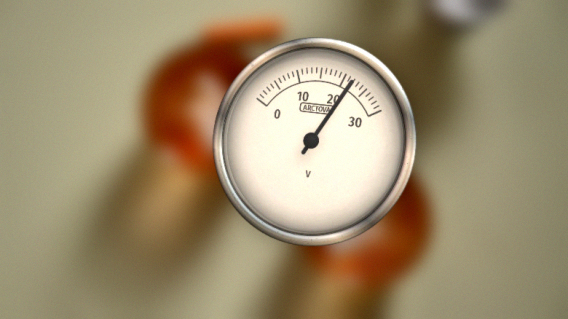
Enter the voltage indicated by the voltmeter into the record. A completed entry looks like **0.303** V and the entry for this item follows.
**22** V
